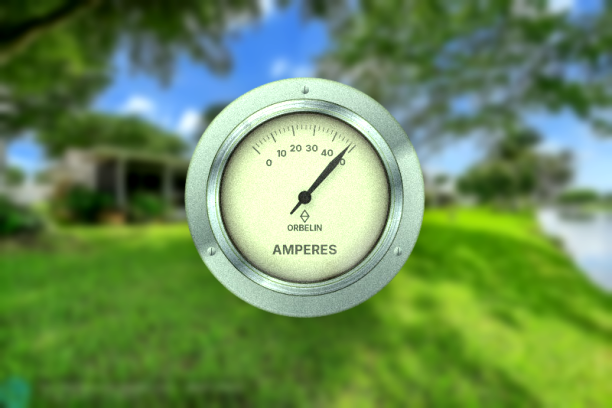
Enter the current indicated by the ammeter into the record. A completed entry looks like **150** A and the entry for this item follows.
**48** A
